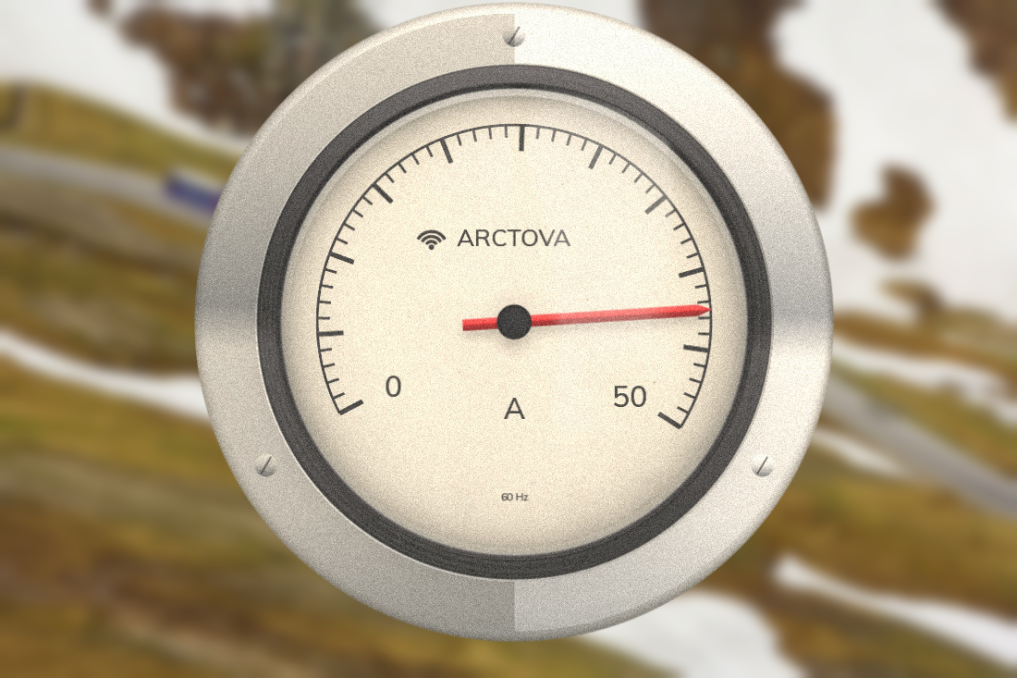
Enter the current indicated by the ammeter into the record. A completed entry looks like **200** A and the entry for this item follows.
**42.5** A
